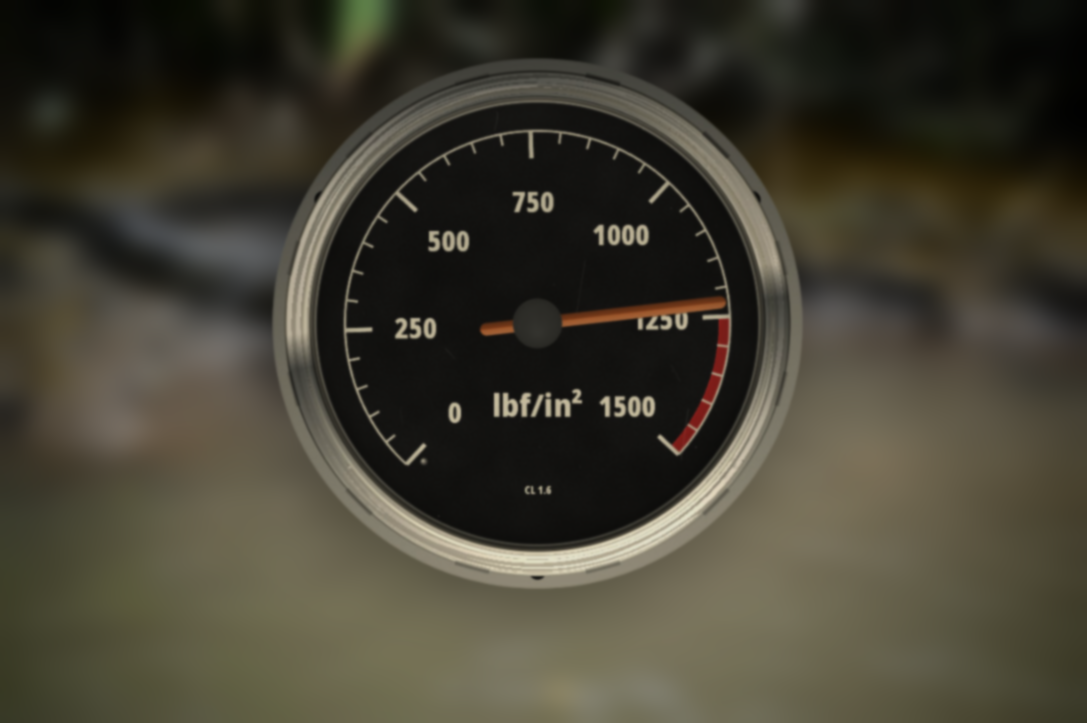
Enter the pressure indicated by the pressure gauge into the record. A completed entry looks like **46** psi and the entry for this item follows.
**1225** psi
